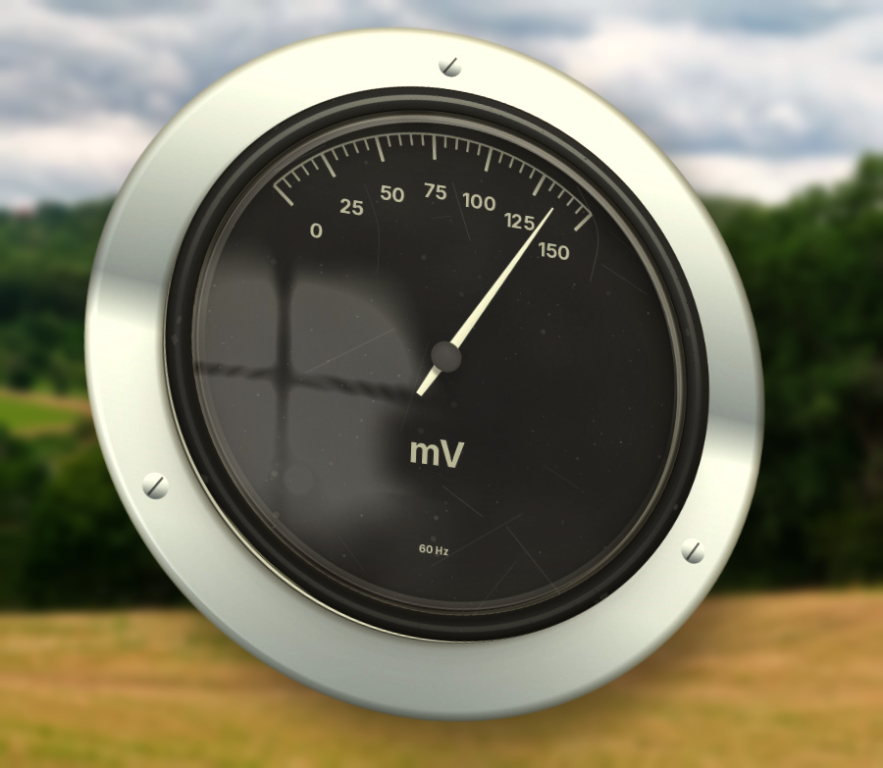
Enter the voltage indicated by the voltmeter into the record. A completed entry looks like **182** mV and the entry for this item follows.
**135** mV
